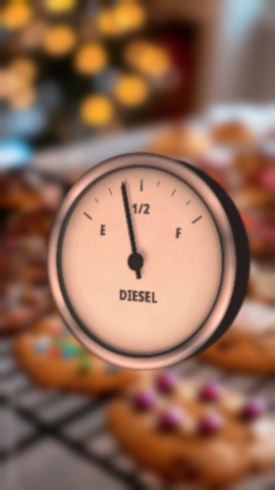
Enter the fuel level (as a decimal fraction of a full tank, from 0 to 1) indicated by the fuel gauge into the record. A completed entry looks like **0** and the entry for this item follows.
**0.375**
